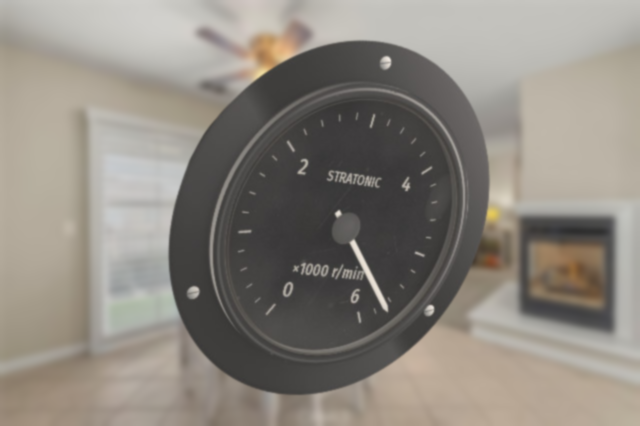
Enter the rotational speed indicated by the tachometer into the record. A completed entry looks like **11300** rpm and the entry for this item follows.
**5700** rpm
